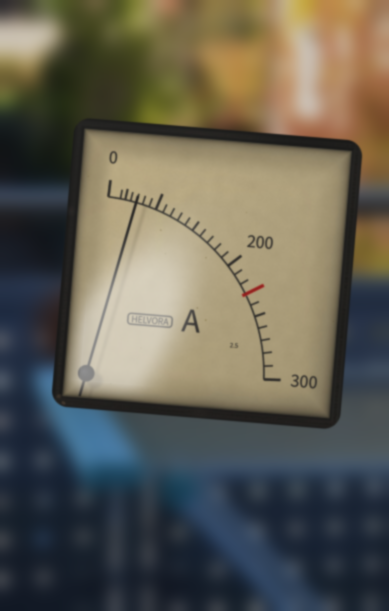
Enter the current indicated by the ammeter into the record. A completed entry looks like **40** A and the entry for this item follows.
**70** A
